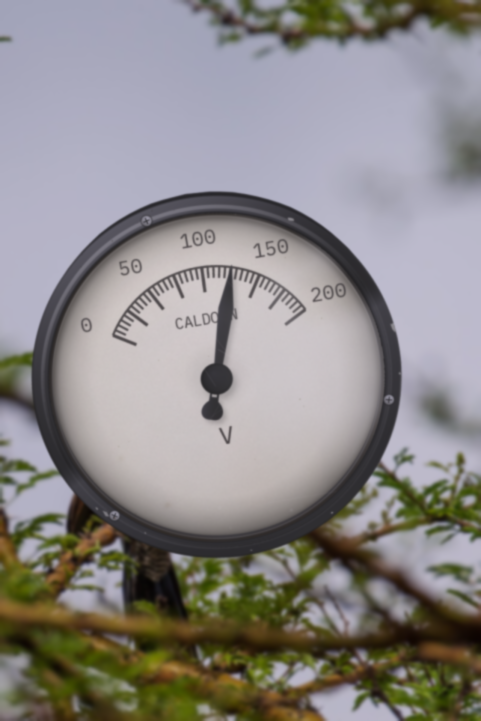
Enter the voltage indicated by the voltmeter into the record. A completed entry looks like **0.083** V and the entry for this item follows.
**125** V
